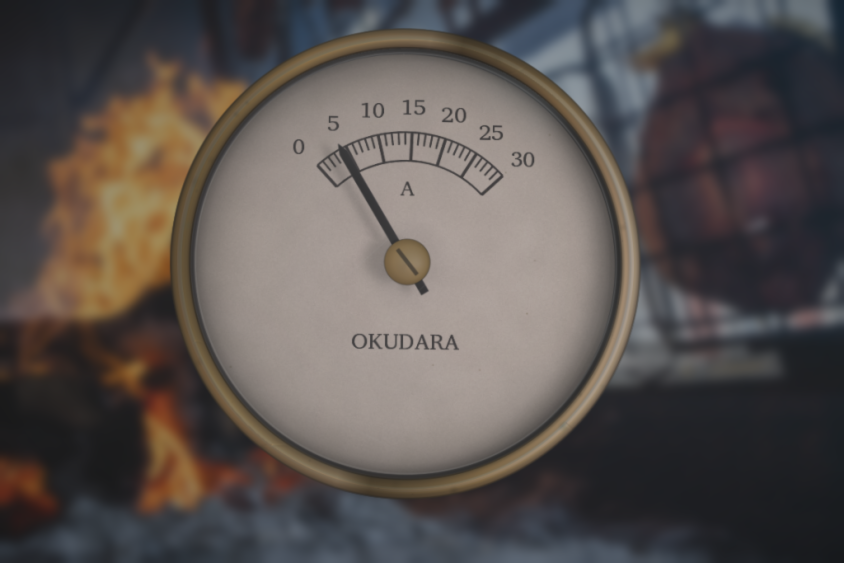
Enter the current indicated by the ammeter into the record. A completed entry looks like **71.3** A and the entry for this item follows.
**4** A
